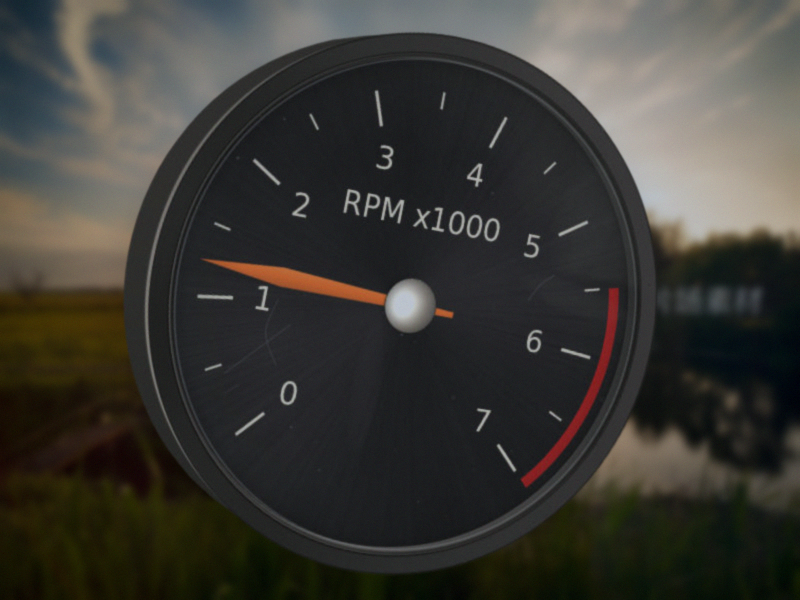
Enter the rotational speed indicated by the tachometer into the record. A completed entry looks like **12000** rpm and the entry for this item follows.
**1250** rpm
